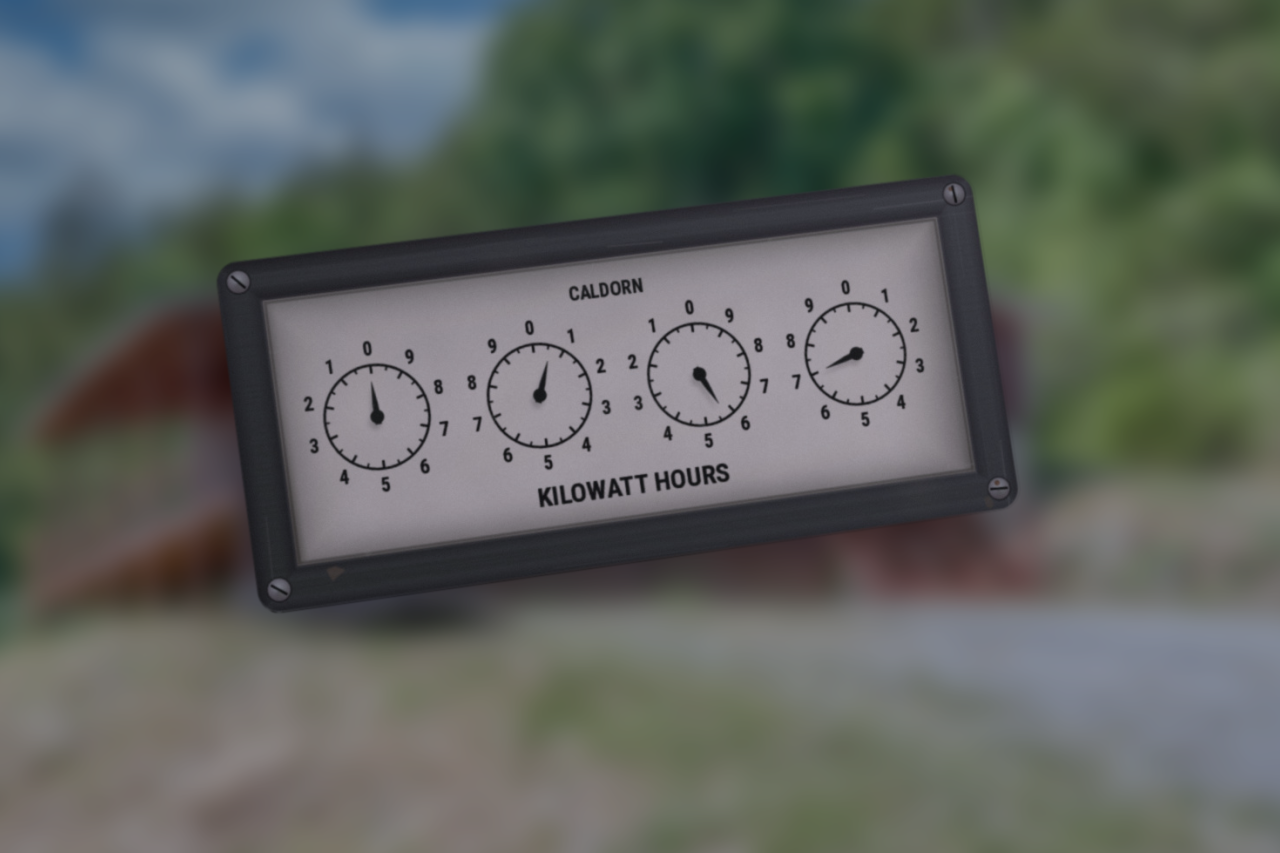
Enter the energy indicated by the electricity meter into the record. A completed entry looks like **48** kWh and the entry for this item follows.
**57** kWh
